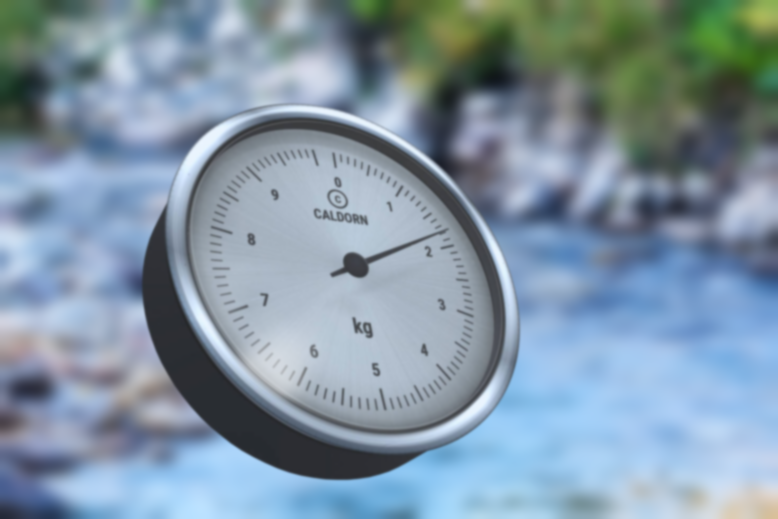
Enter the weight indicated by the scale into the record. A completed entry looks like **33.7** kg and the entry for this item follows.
**1.8** kg
